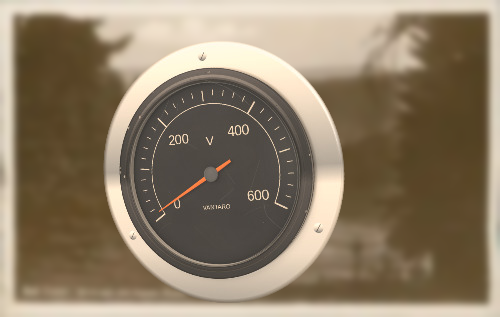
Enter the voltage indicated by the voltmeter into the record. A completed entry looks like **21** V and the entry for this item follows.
**10** V
